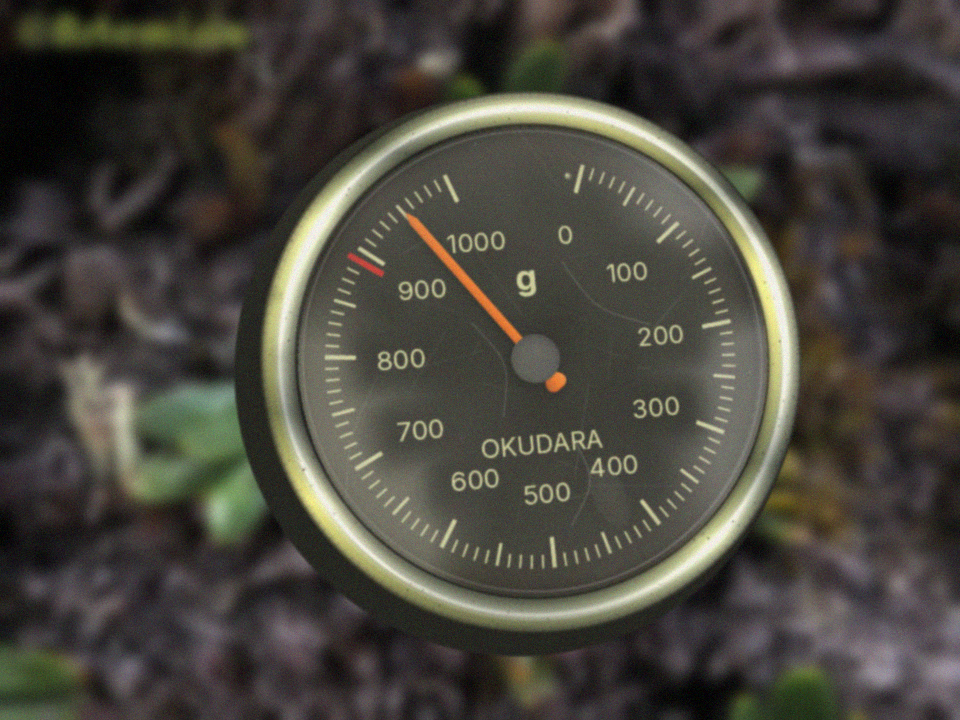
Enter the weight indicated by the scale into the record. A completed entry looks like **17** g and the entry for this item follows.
**950** g
